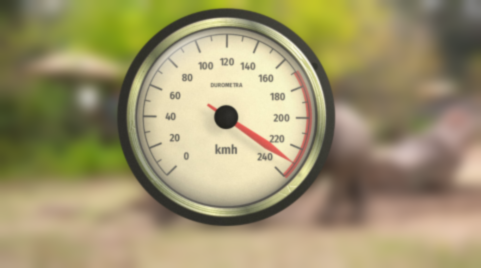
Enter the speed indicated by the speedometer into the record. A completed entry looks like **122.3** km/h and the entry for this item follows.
**230** km/h
